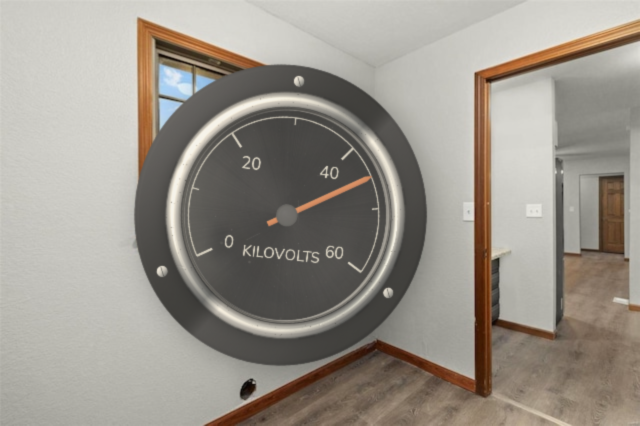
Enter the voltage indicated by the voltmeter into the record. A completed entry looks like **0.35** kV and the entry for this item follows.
**45** kV
